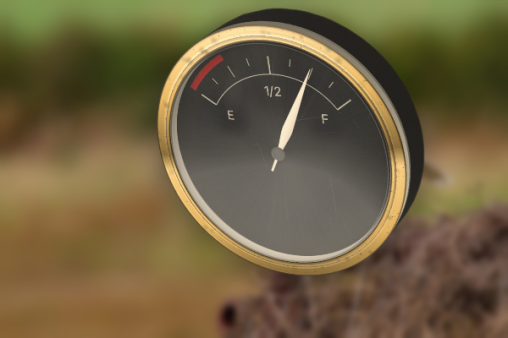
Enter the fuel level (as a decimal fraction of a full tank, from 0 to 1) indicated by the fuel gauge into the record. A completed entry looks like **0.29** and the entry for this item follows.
**0.75**
